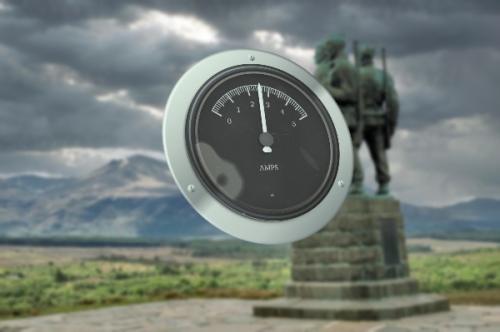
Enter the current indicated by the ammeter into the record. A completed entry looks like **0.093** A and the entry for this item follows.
**2.5** A
